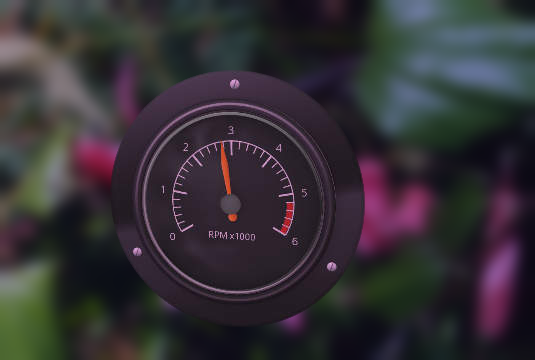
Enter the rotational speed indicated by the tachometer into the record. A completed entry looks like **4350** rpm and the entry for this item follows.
**2800** rpm
